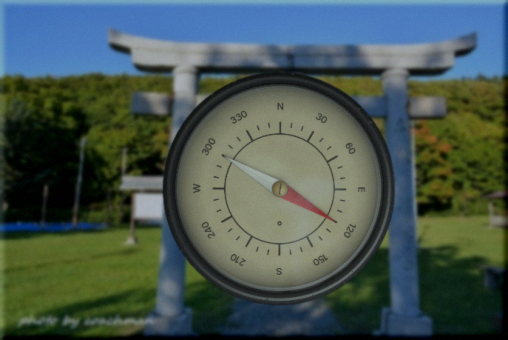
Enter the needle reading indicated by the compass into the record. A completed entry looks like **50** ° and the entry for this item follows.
**120** °
